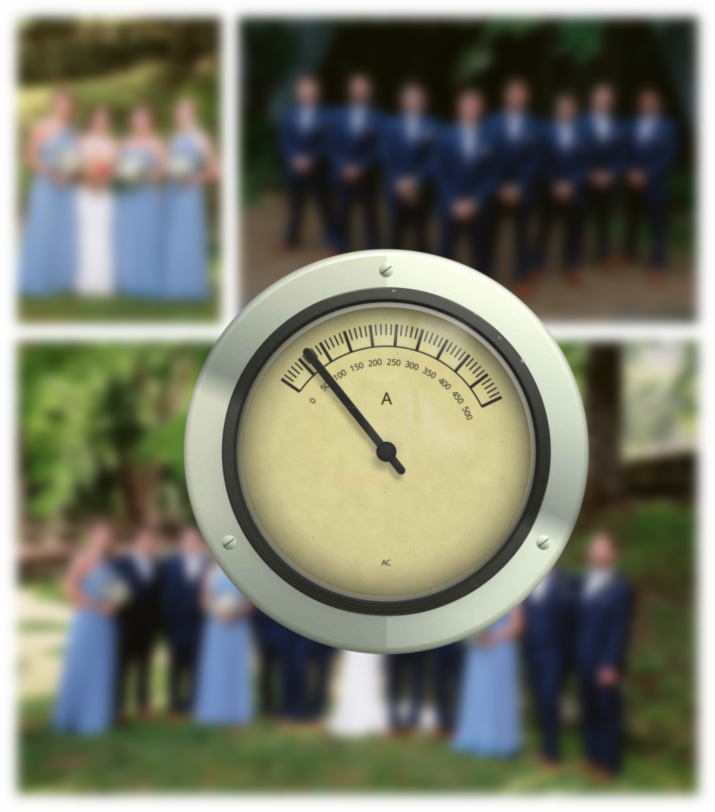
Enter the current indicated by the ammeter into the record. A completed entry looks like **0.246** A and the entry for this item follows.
**70** A
